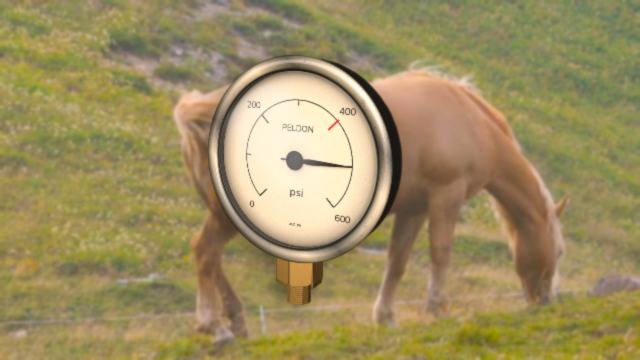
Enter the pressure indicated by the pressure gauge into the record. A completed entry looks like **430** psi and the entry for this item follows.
**500** psi
